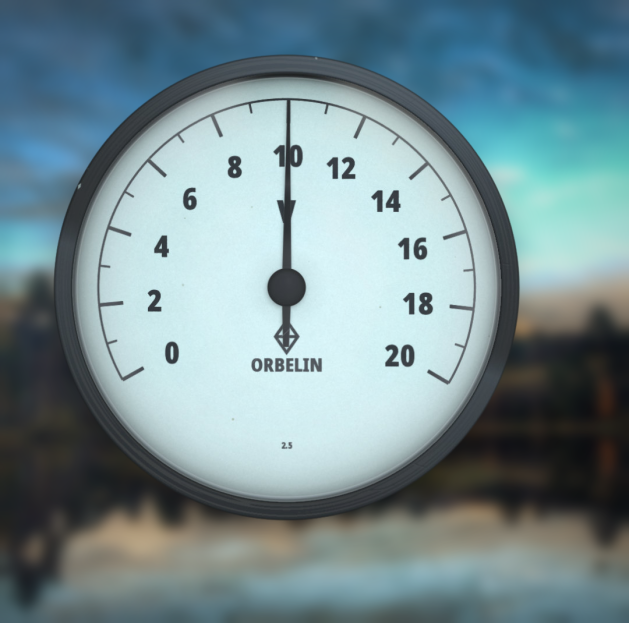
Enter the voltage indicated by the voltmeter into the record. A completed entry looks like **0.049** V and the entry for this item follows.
**10** V
